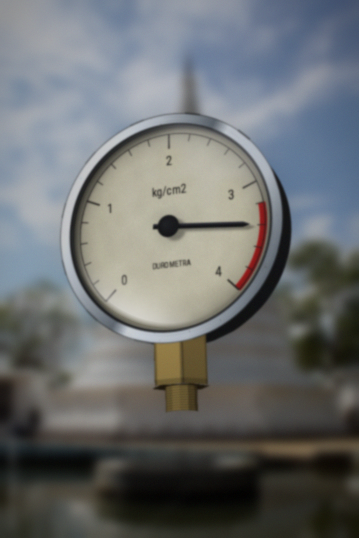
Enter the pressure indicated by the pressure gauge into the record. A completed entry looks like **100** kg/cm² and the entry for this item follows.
**3.4** kg/cm²
